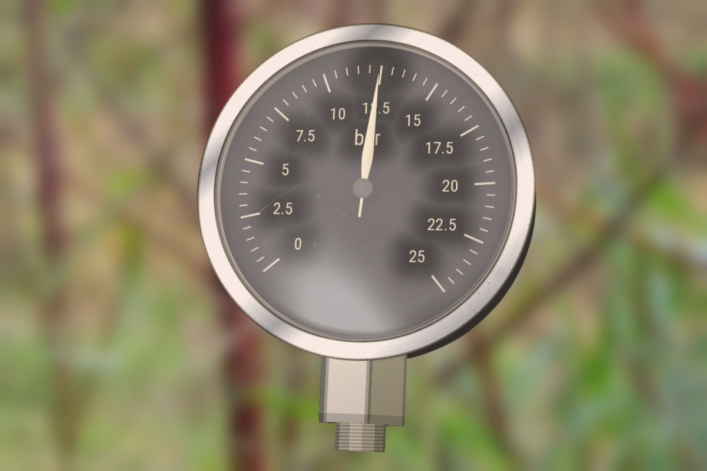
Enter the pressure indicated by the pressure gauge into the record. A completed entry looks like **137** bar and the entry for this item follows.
**12.5** bar
